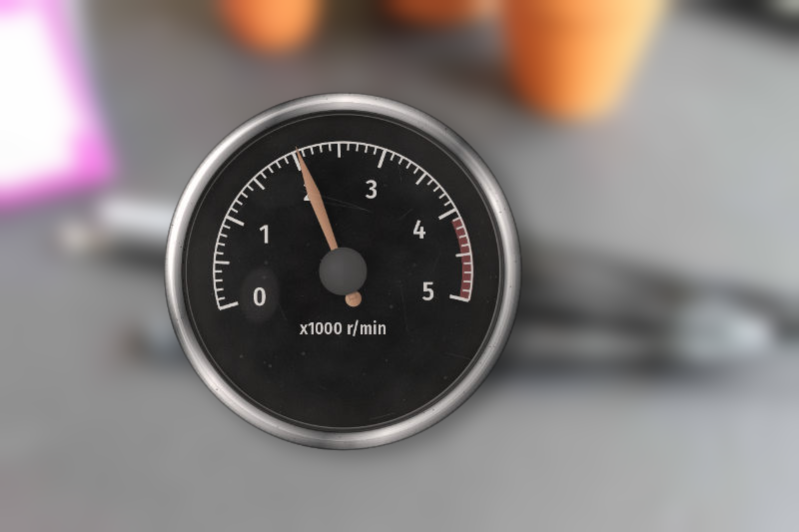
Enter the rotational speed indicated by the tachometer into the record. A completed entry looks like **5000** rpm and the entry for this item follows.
**2050** rpm
